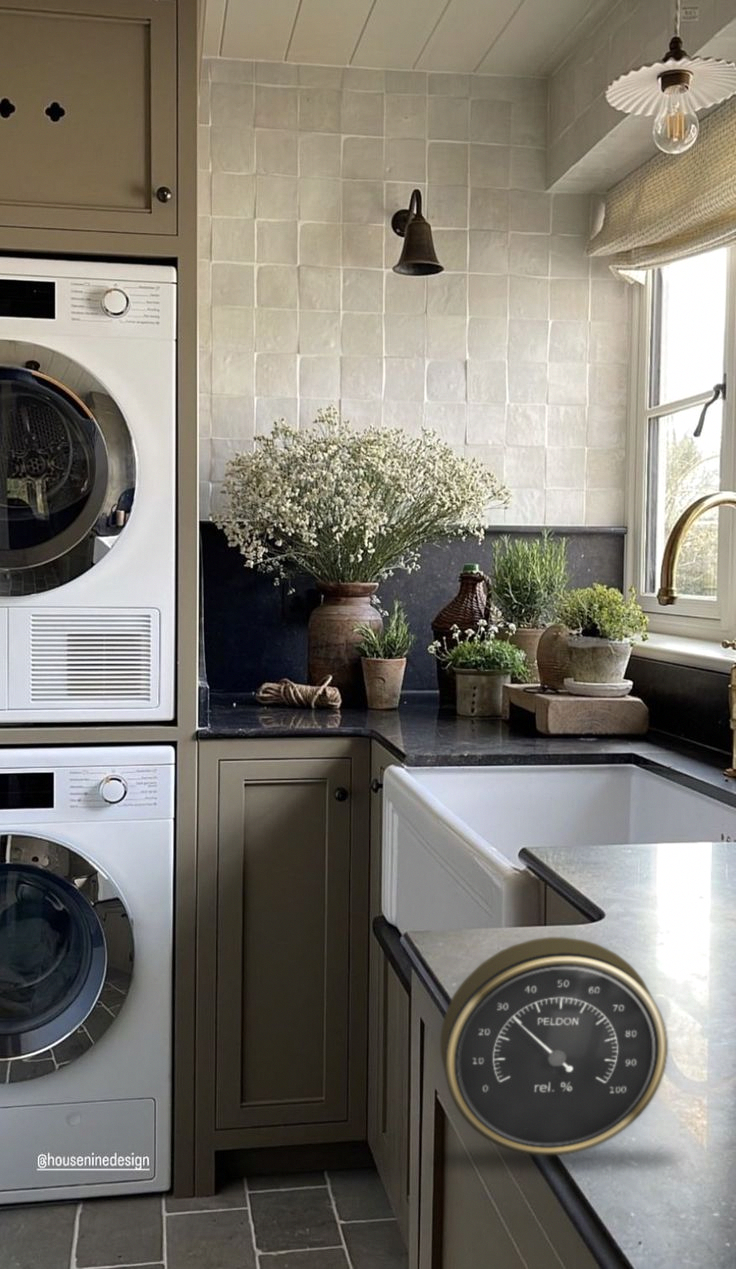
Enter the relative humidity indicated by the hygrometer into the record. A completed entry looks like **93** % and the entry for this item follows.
**30** %
